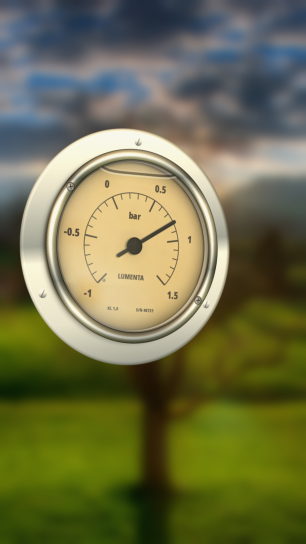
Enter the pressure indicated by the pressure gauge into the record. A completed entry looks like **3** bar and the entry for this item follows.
**0.8** bar
